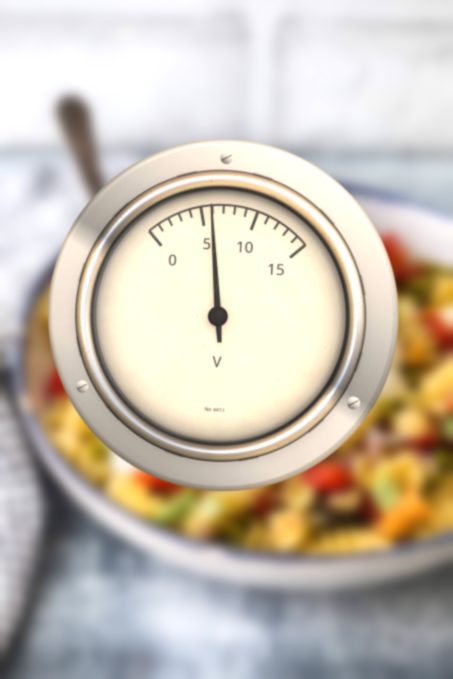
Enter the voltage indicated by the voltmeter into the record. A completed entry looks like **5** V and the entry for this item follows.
**6** V
